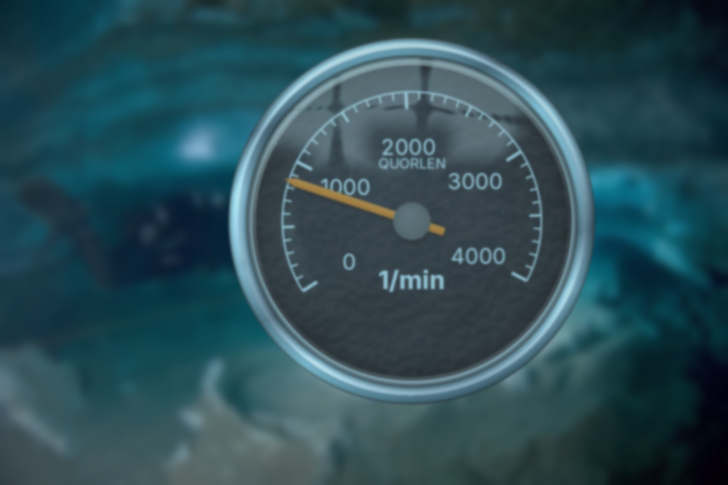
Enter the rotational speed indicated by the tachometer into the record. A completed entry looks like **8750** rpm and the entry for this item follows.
**850** rpm
